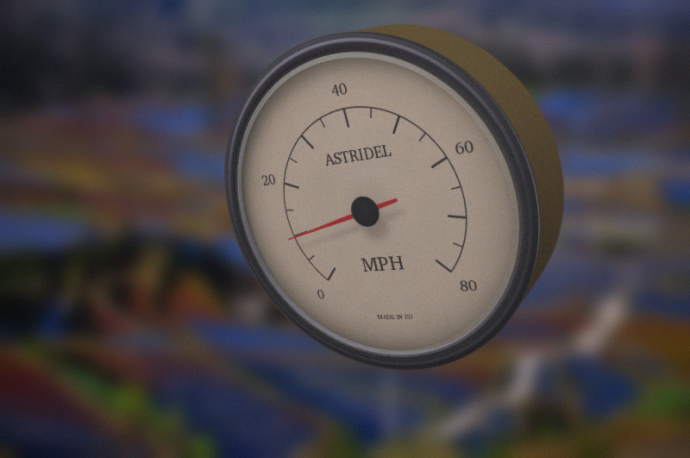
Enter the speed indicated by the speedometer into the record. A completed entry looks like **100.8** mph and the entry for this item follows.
**10** mph
